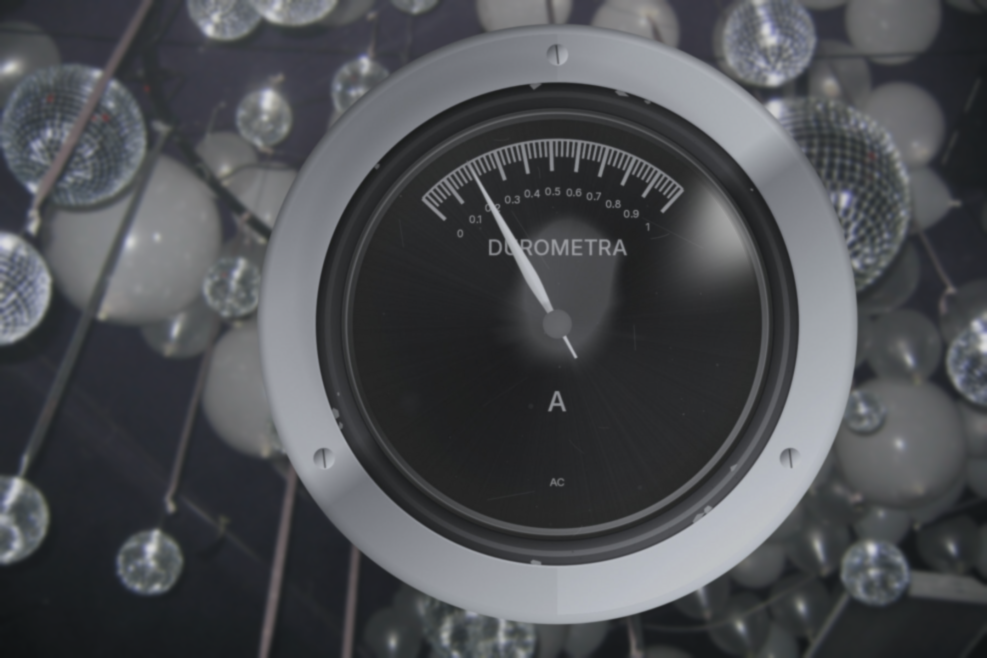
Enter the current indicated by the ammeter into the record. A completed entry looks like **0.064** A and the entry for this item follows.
**0.2** A
